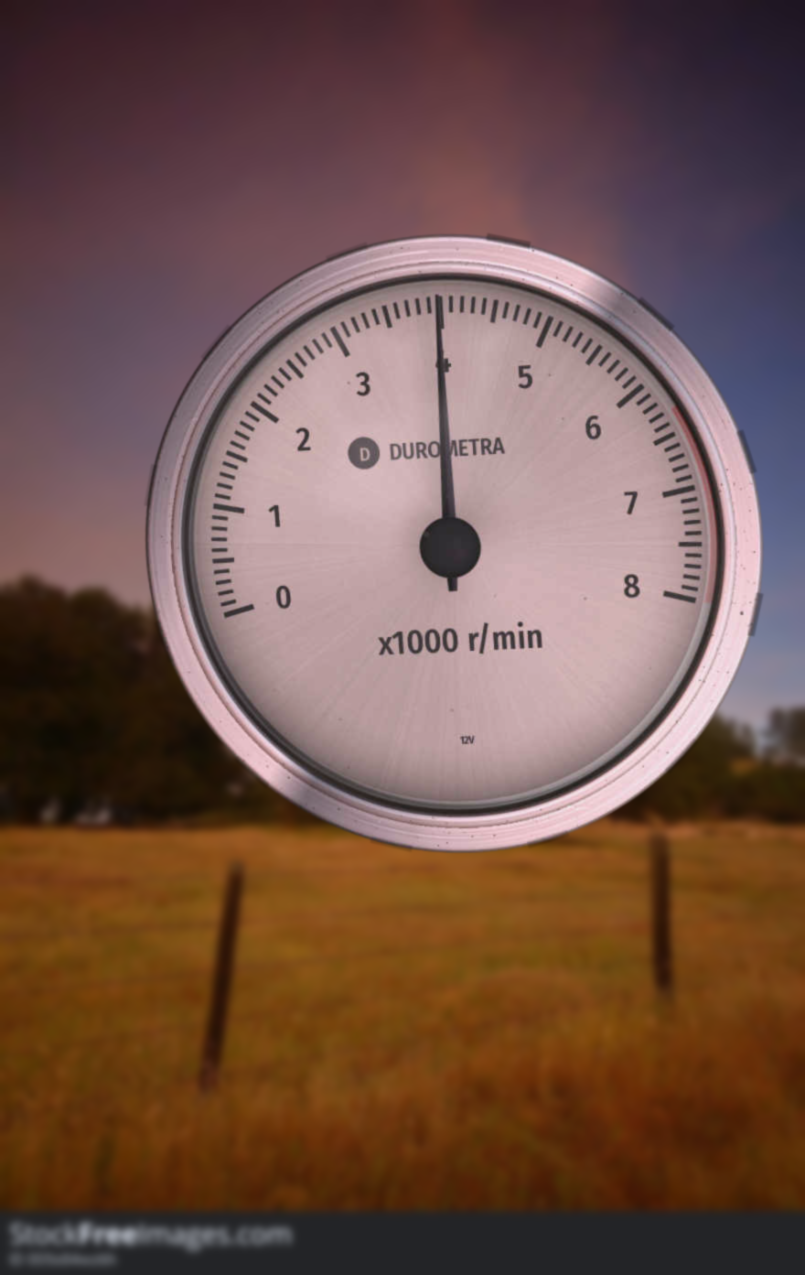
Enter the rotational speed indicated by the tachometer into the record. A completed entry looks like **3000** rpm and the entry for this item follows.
**4000** rpm
